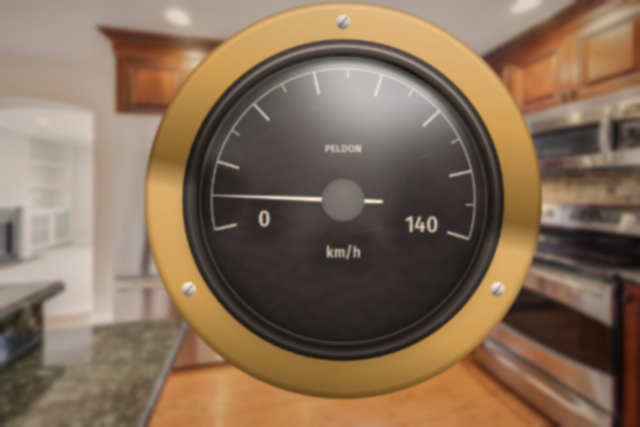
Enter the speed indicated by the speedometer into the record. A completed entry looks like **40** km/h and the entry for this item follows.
**10** km/h
